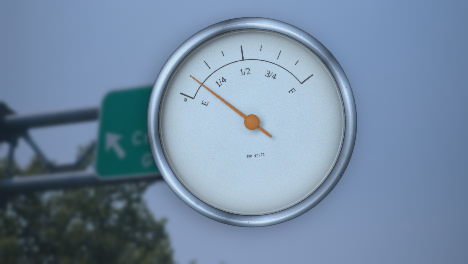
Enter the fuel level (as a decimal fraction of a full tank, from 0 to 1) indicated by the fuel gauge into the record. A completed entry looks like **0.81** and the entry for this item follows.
**0.125**
